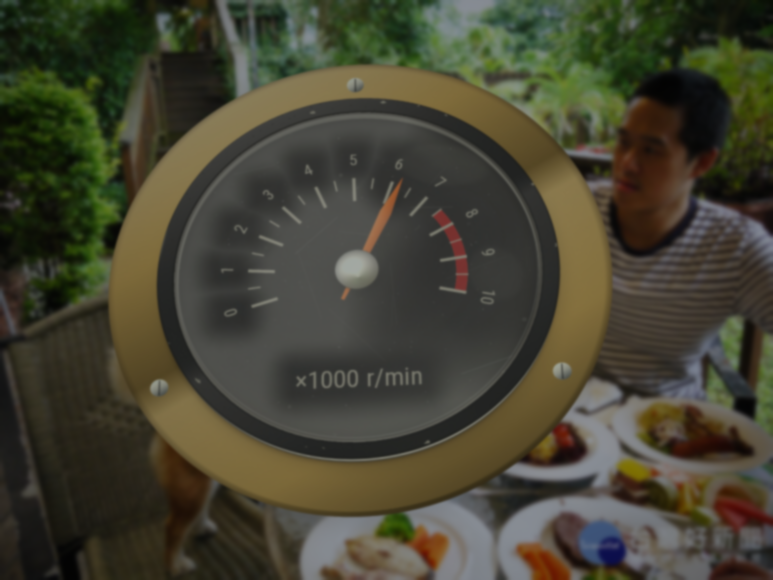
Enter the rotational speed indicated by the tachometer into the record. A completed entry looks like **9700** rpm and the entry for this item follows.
**6250** rpm
